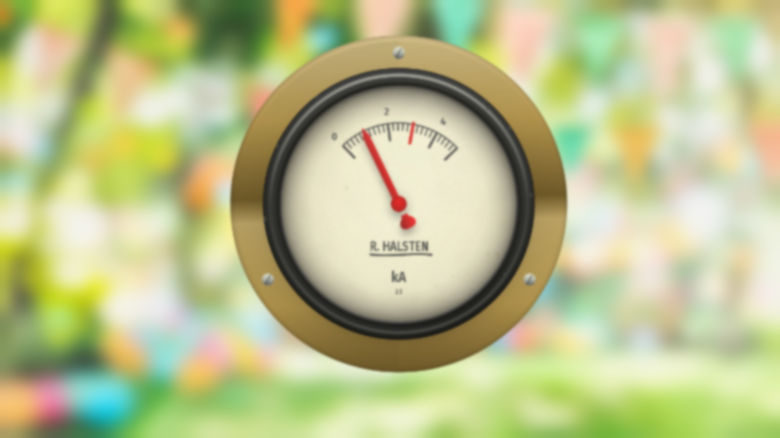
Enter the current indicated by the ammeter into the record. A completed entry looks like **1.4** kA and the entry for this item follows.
**1** kA
